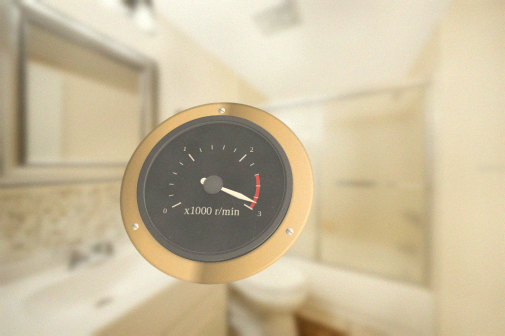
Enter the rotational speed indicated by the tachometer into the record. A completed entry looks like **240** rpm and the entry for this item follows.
**2900** rpm
